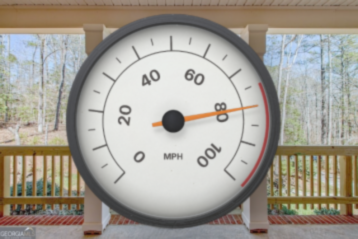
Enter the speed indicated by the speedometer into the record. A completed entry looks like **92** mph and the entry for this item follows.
**80** mph
